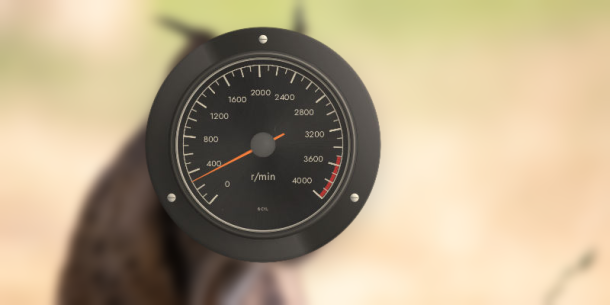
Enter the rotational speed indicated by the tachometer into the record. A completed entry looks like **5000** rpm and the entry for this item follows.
**300** rpm
